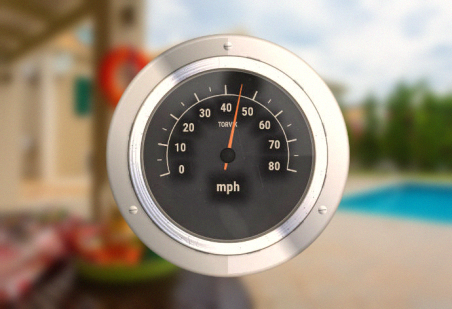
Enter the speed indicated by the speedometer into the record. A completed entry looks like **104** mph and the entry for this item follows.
**45** mph
